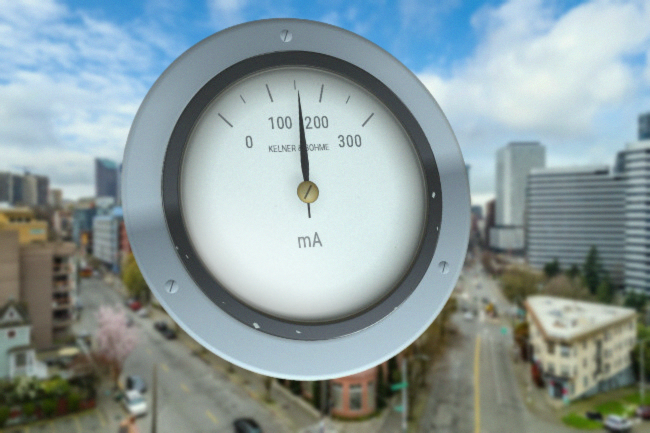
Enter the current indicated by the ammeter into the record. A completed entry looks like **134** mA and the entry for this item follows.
**150** mA
